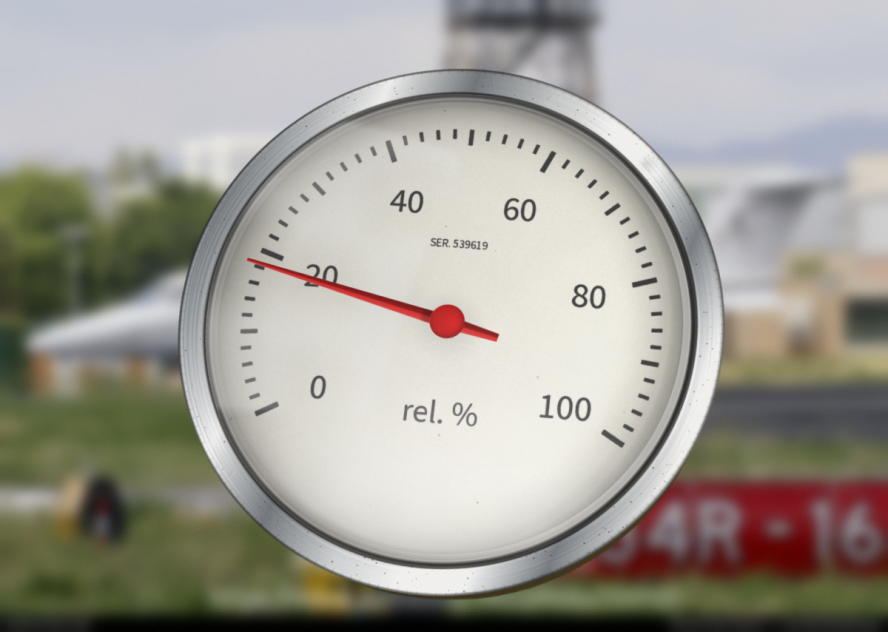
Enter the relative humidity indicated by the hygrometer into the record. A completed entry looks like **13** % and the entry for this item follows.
**18** %
